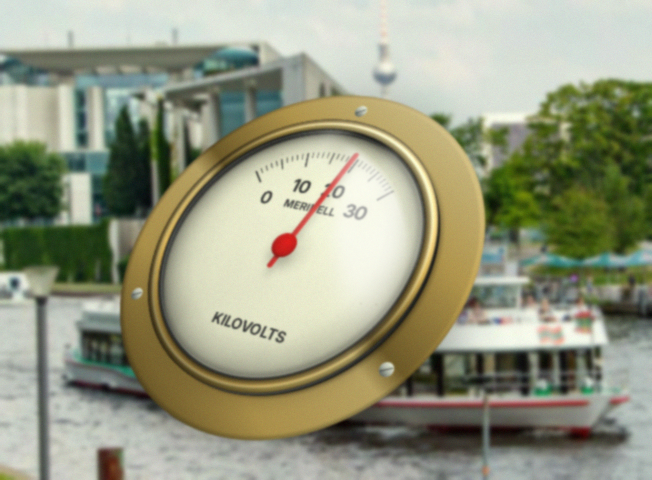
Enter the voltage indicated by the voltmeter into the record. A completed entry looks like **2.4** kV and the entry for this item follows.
**20** kV
